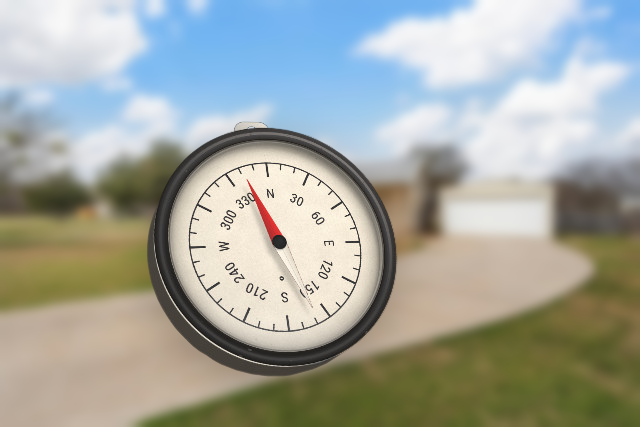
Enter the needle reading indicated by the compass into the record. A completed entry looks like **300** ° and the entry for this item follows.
**340** °
